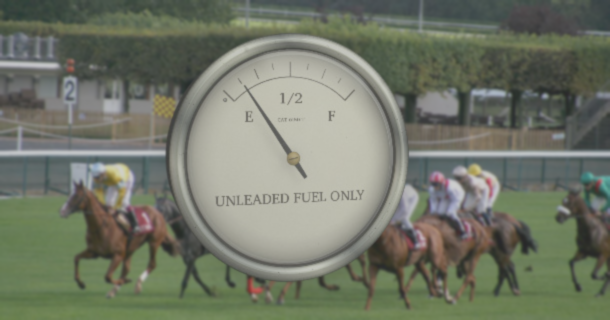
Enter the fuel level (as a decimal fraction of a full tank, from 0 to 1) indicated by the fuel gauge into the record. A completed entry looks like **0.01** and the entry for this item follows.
**0.125**
